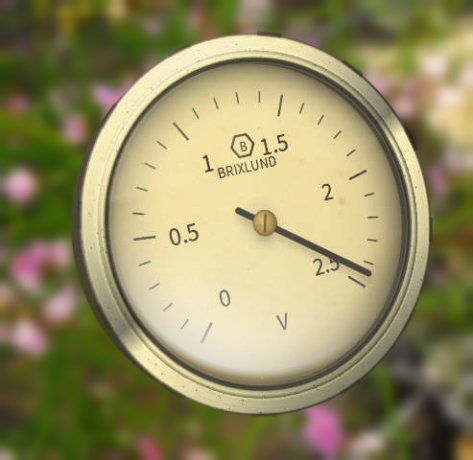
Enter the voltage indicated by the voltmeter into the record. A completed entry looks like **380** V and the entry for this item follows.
**2.45** V
